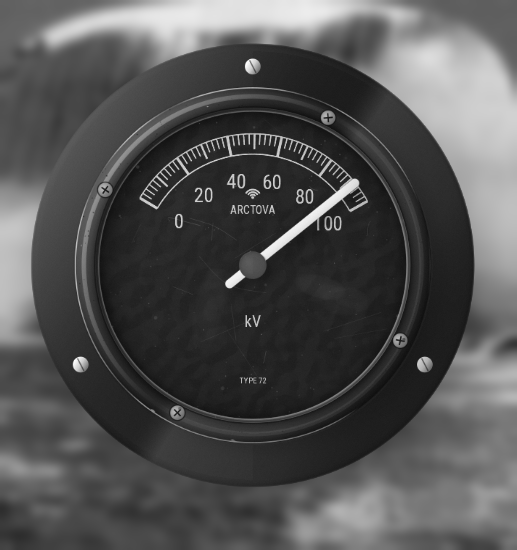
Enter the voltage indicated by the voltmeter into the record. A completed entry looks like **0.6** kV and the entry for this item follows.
**92** kV
